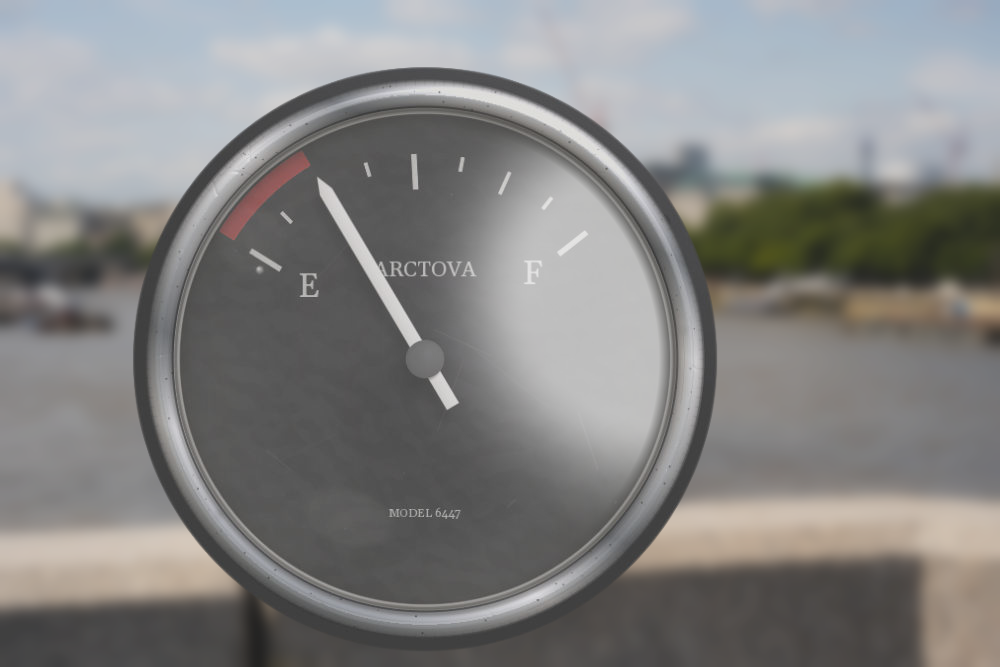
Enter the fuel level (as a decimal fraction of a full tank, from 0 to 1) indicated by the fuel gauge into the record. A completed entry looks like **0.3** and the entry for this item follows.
**0.25**
